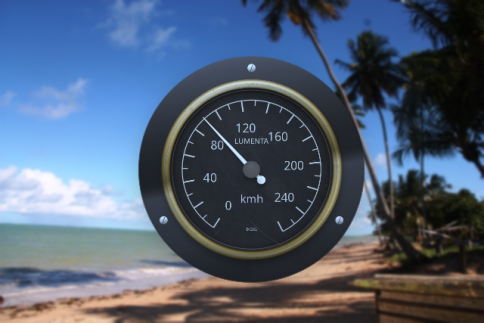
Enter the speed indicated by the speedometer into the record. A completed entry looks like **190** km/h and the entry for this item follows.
**90** km/h
